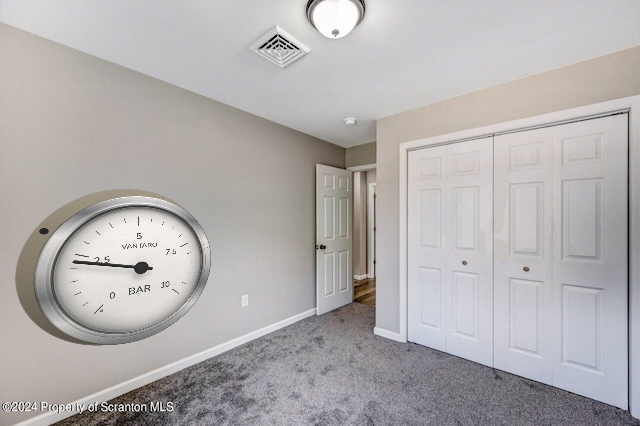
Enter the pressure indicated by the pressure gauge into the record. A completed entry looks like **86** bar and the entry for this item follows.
**2.25** bar
